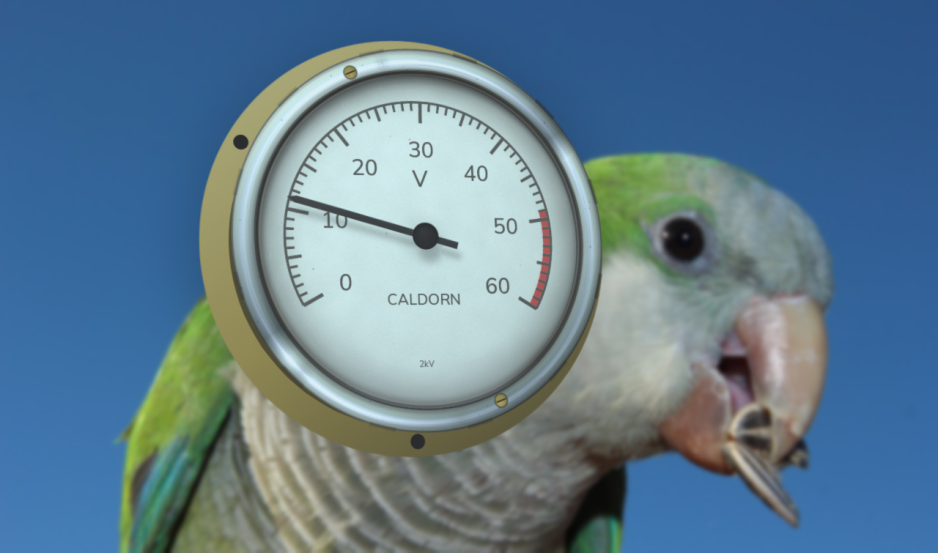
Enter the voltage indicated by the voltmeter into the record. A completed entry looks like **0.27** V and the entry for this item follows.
**11** V
